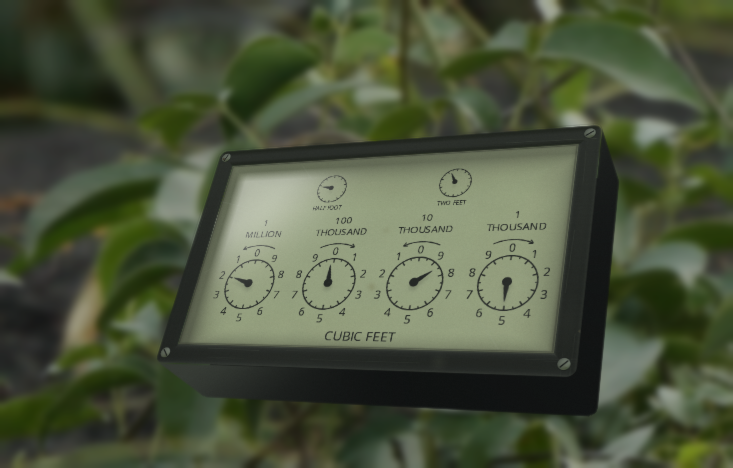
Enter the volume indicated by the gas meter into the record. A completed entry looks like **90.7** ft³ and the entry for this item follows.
**198500** ft³
